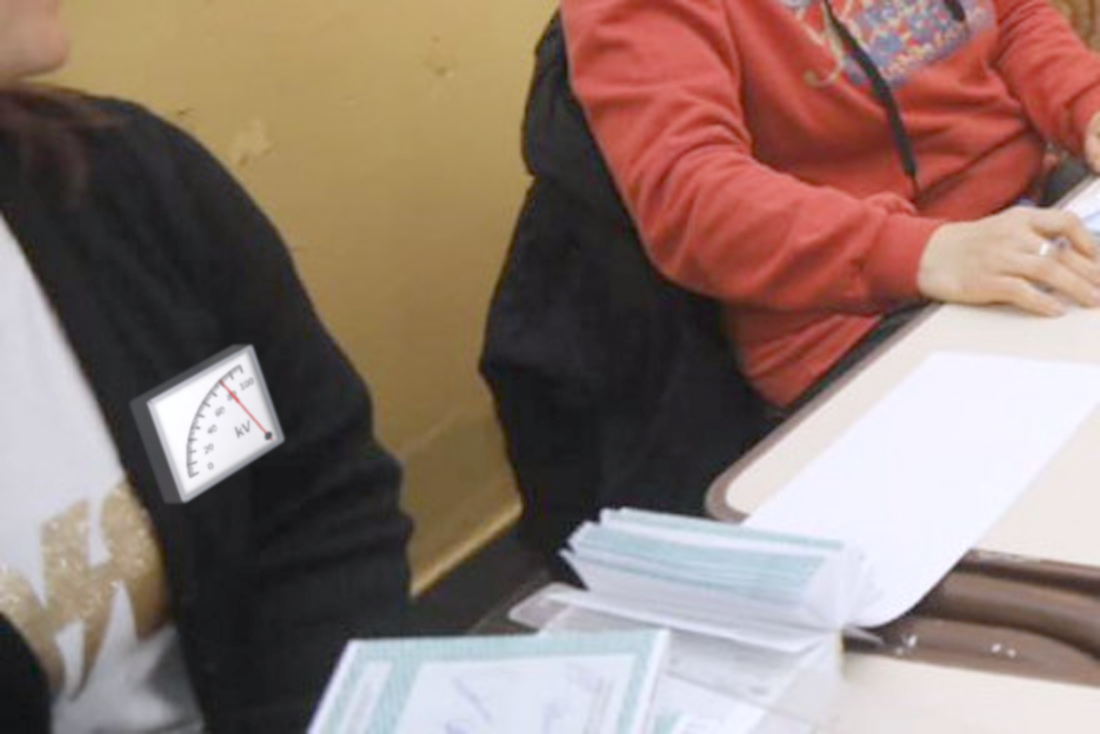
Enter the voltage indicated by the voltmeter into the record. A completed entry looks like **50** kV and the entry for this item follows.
**80** kV
